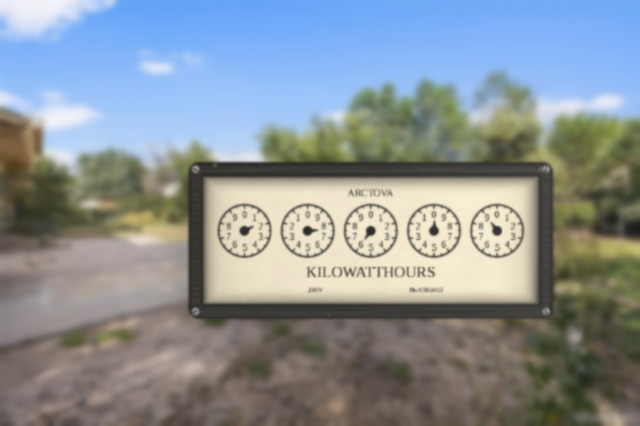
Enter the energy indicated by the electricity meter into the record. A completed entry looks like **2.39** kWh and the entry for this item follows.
**17599** kWh
